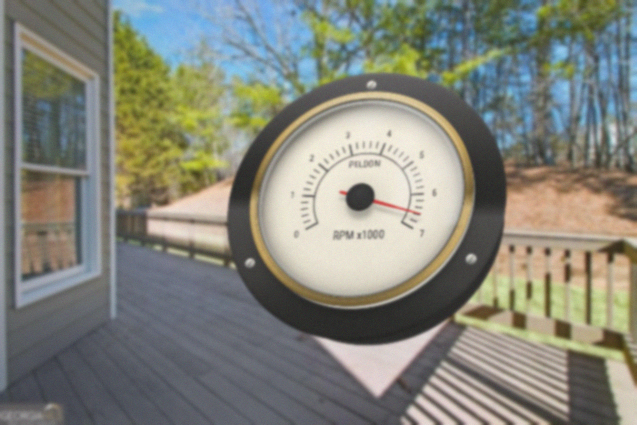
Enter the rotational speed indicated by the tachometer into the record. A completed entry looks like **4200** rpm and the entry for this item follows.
**6600** rpm
